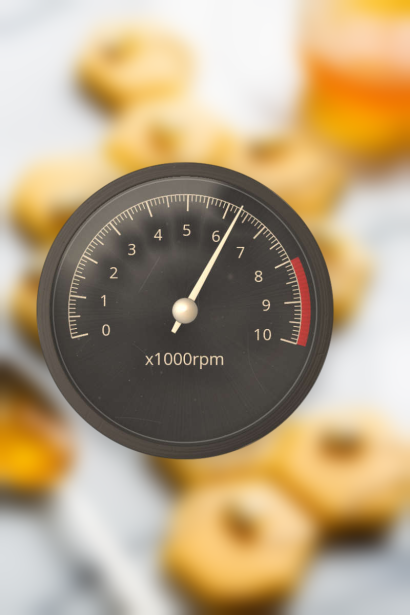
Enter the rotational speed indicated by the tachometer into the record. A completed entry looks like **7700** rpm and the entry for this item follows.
**6300** rpm
